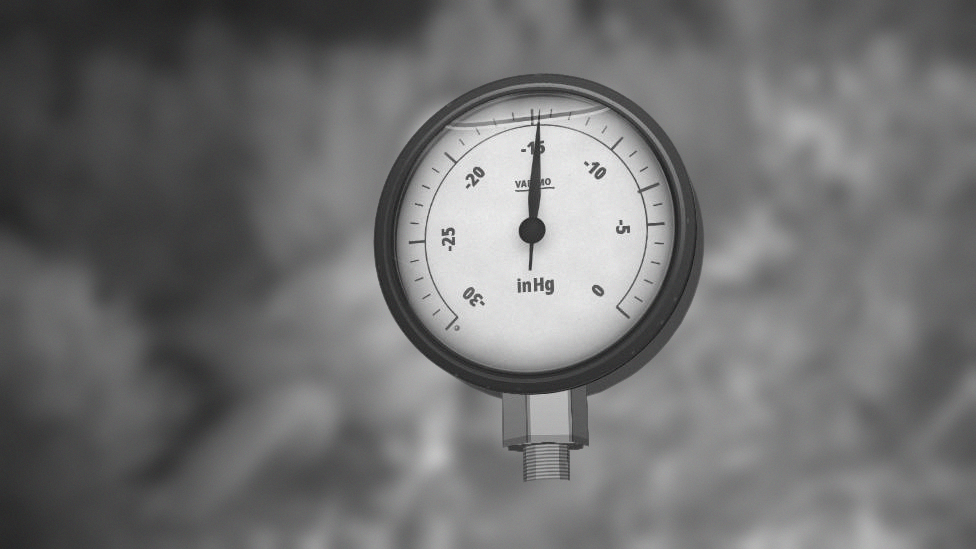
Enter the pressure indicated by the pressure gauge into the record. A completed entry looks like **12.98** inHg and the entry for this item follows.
**-14.5** inHg
